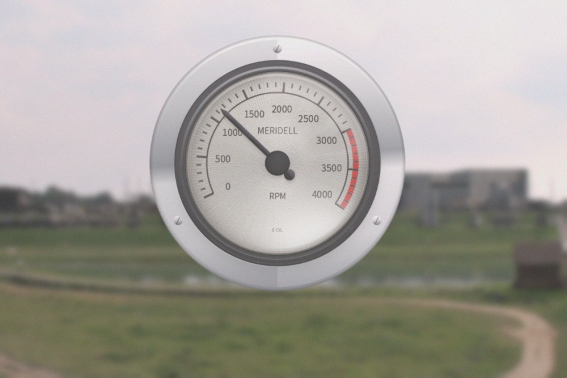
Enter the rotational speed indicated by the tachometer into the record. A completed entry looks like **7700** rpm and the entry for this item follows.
**1150** rpm
